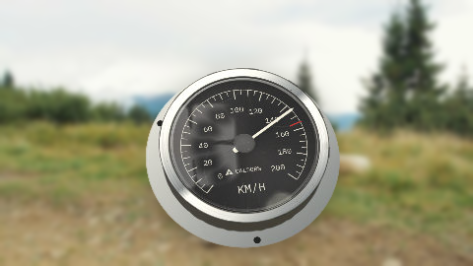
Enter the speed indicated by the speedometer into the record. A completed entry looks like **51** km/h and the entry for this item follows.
**145** km/h
